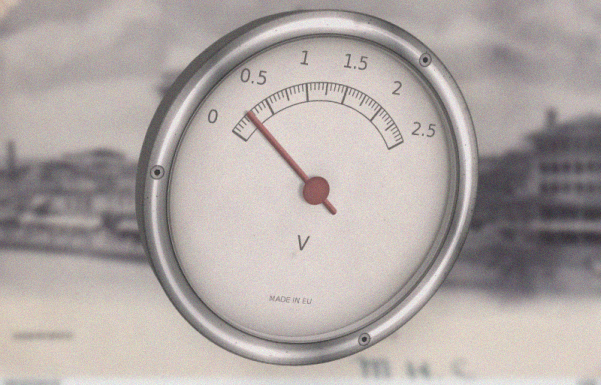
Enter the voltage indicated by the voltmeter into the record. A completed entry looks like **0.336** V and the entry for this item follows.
**0.25** V
